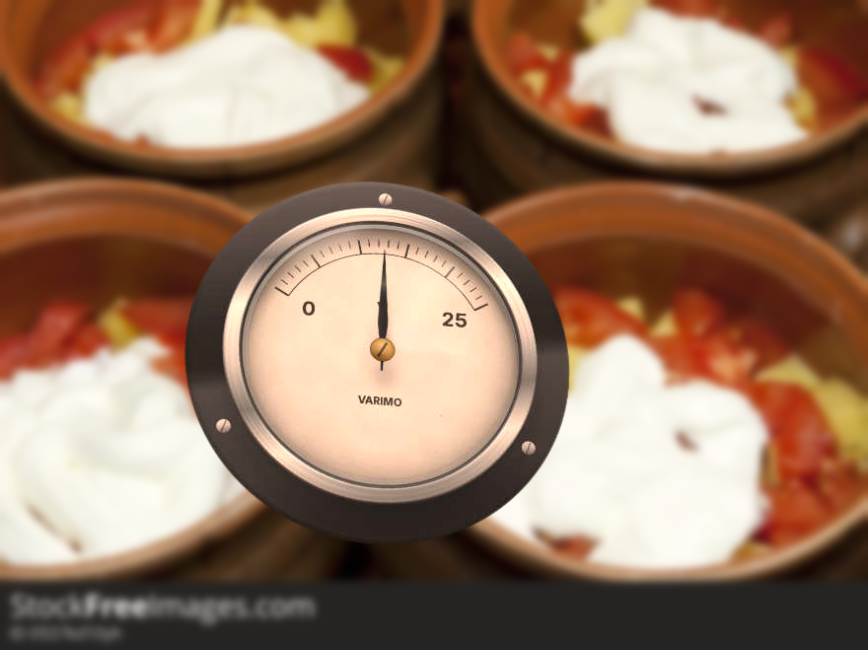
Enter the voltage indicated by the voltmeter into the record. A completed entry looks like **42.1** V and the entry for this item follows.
**12.5** V
